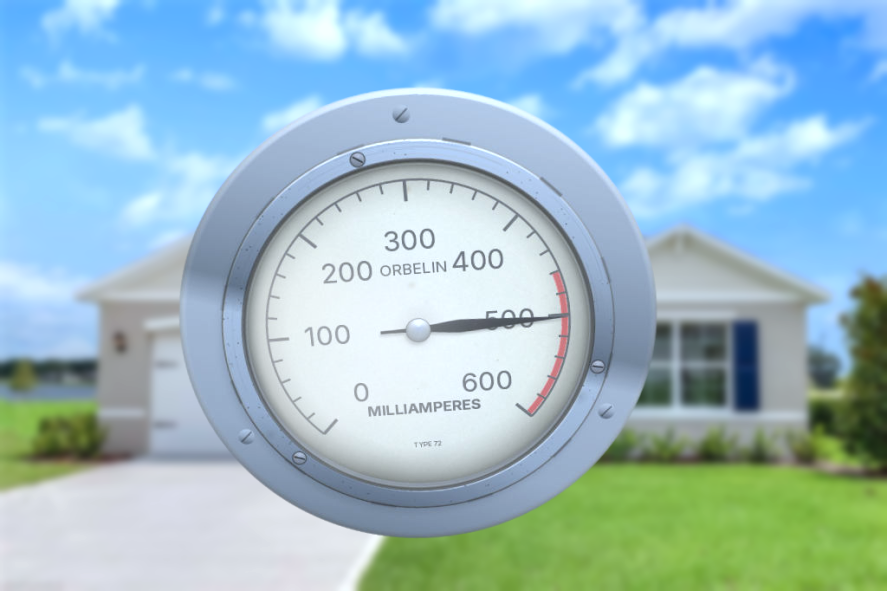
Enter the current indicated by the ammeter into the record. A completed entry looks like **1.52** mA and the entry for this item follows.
**500** mA
